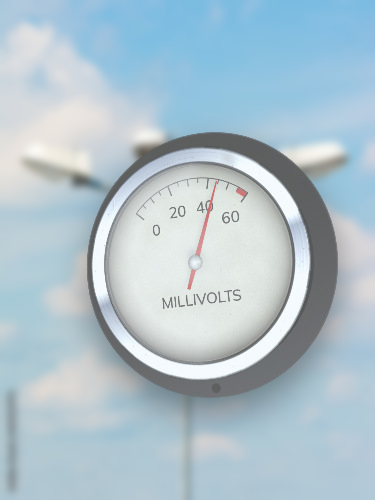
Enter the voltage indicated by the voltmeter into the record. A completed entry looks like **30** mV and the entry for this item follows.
**45** mV
